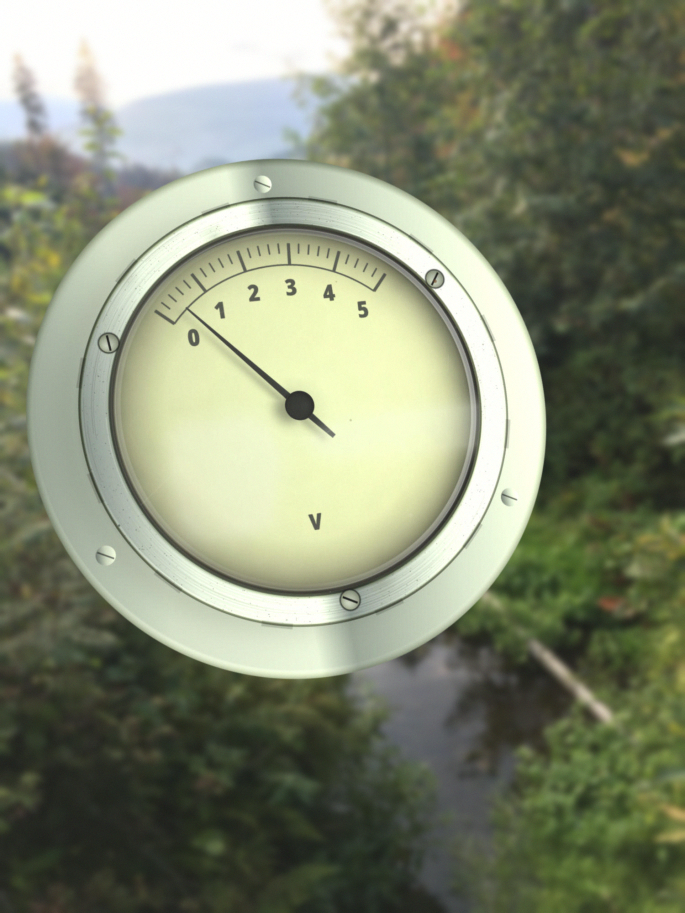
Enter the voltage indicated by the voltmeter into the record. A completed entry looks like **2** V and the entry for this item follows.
**0.4** V
